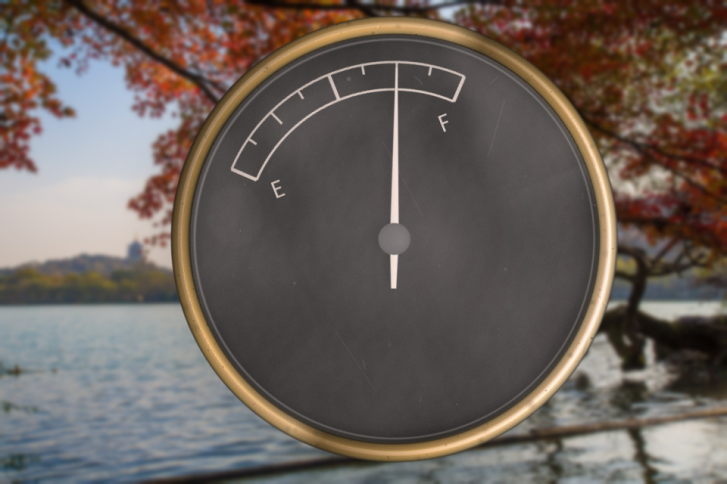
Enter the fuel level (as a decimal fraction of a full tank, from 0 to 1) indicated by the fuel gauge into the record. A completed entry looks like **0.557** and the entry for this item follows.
**0.75**
